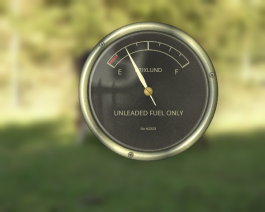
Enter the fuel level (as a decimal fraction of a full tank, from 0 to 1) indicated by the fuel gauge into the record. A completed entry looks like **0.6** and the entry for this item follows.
**0.25**
